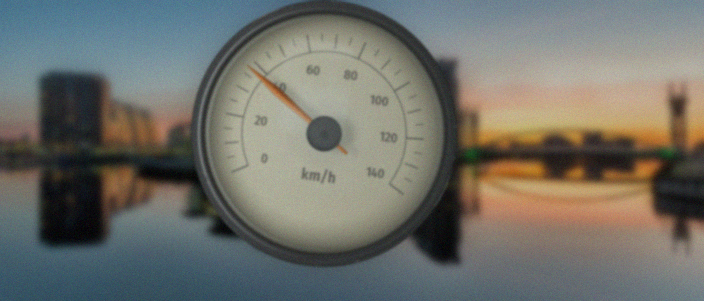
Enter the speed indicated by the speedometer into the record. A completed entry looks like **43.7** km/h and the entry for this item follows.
**37.5** km/h
